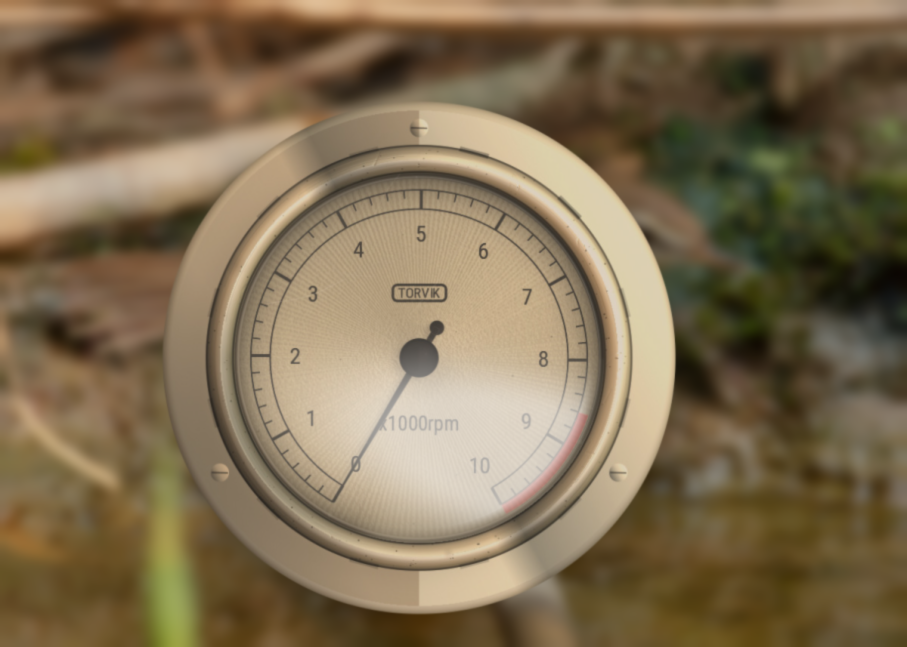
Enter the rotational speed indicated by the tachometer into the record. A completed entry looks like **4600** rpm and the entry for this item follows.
**0** rpm
